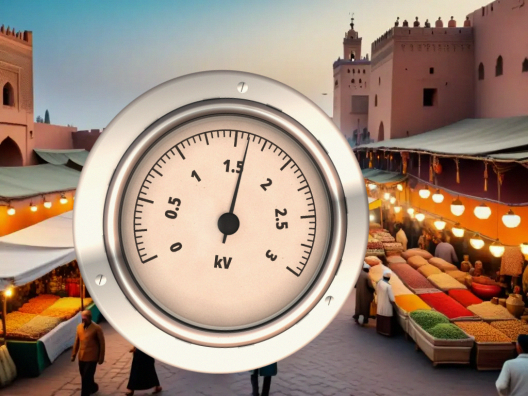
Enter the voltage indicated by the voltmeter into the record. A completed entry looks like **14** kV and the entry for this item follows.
**1.6** kV
